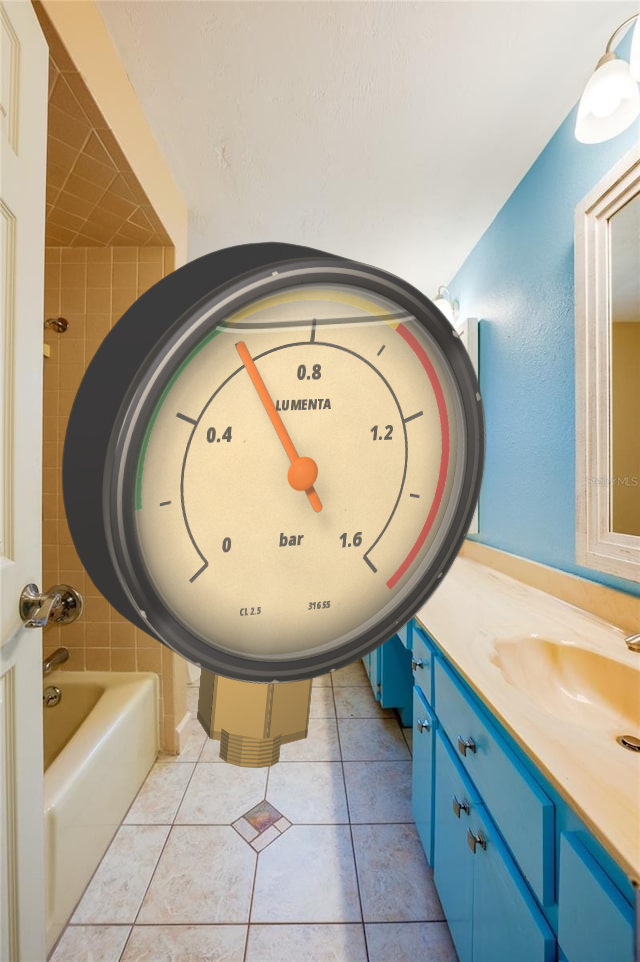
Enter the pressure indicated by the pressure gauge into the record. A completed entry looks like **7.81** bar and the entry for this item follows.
**0.6** bar
